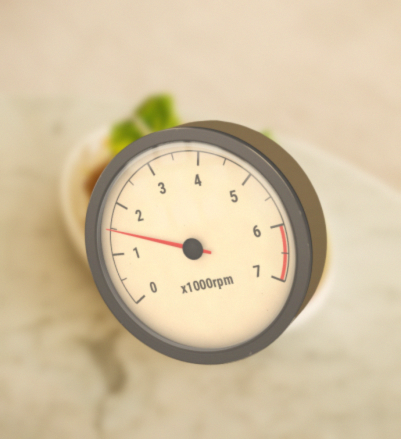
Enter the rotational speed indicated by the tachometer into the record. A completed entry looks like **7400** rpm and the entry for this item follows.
**1500** rpm
